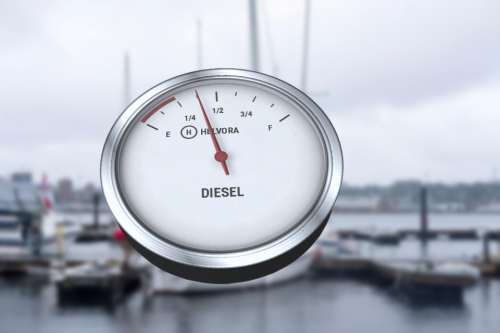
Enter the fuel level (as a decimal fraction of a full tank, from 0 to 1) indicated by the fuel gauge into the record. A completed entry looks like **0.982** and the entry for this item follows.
**0.375**
